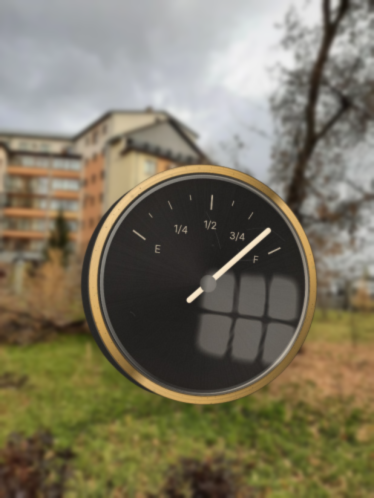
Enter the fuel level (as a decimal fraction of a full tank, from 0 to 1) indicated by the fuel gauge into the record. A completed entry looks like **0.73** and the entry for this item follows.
**0.875**
